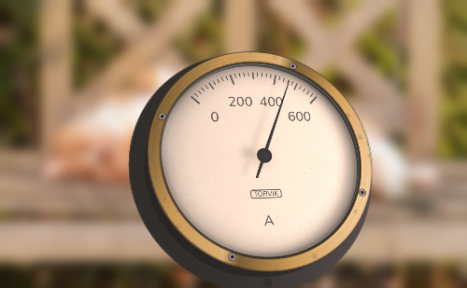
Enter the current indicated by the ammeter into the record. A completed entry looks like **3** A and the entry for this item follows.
**460** A
